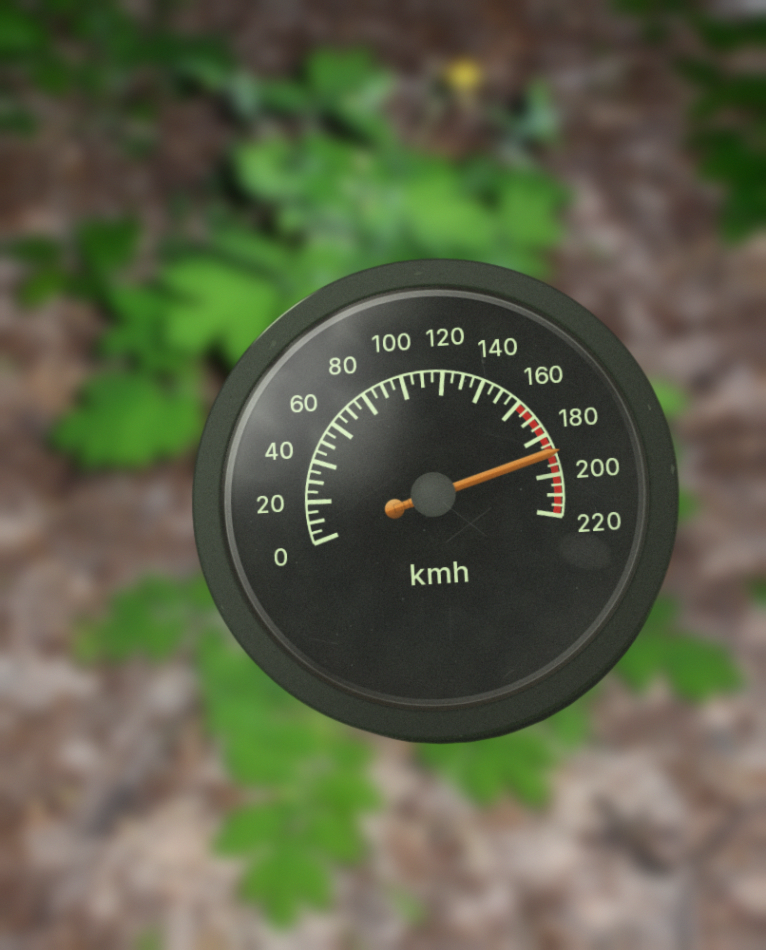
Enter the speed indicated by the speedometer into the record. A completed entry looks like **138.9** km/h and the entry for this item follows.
**190** km/h
